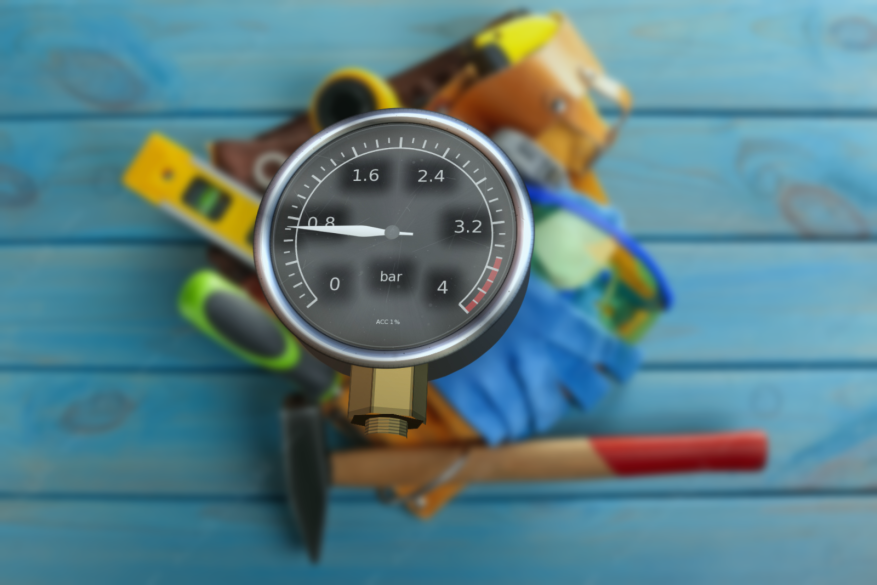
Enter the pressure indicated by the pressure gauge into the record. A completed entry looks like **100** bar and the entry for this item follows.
**0.7** bar
